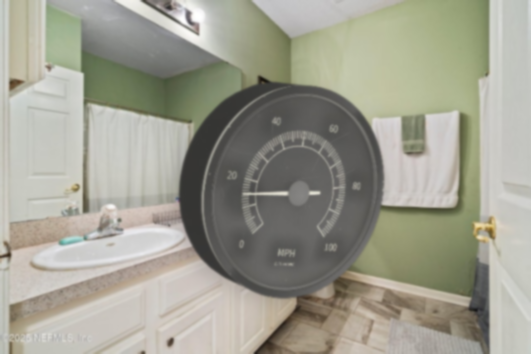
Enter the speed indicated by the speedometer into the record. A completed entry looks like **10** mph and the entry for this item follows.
**15** mph
